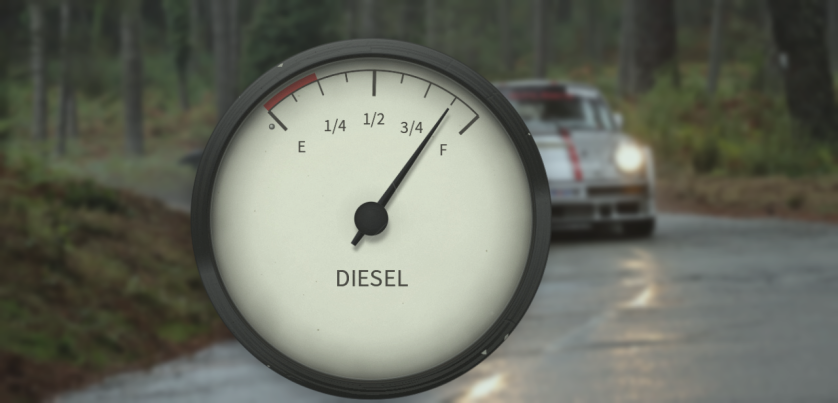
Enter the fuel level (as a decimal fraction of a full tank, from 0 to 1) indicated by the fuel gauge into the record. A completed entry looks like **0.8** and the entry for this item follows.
**0.875**
